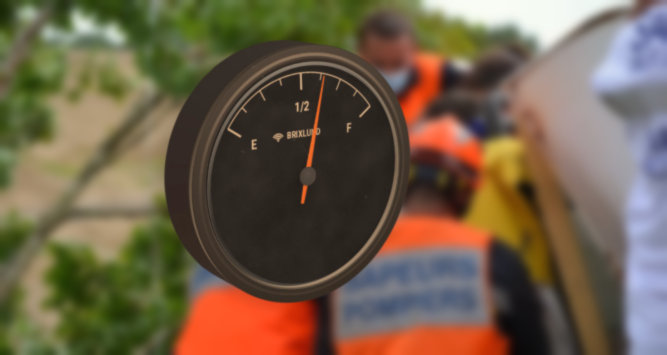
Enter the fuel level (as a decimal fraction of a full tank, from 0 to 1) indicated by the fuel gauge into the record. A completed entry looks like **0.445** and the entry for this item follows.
**0.625**
